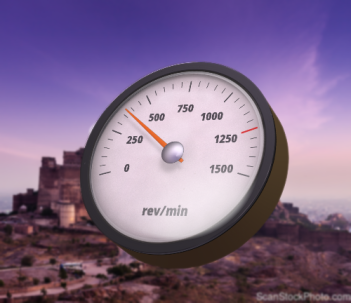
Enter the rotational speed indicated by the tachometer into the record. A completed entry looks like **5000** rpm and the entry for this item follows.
**375** rpm
